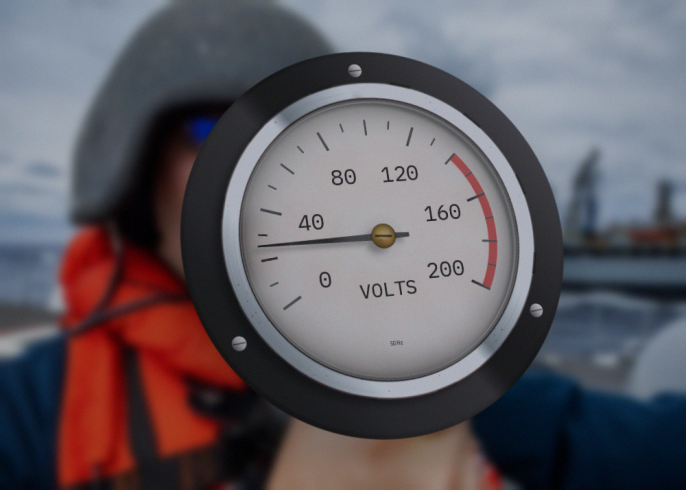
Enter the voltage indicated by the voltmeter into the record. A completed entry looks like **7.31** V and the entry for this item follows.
**25** V
